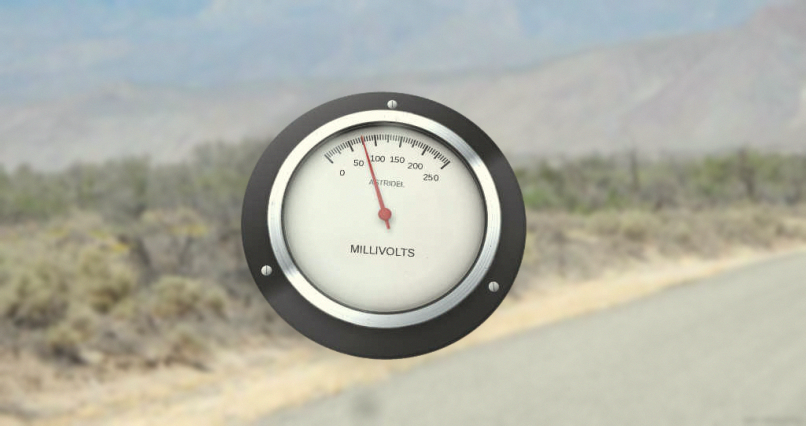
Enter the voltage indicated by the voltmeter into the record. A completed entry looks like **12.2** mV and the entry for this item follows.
**75** mV
